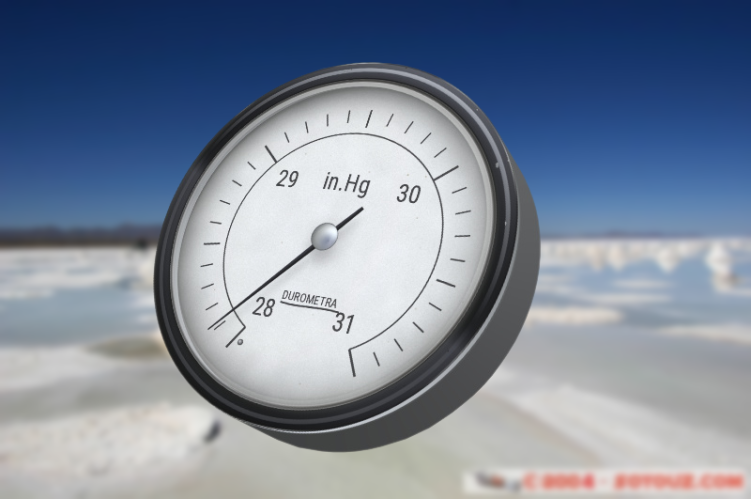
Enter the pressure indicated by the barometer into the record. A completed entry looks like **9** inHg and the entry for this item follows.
**28.1** inHg
